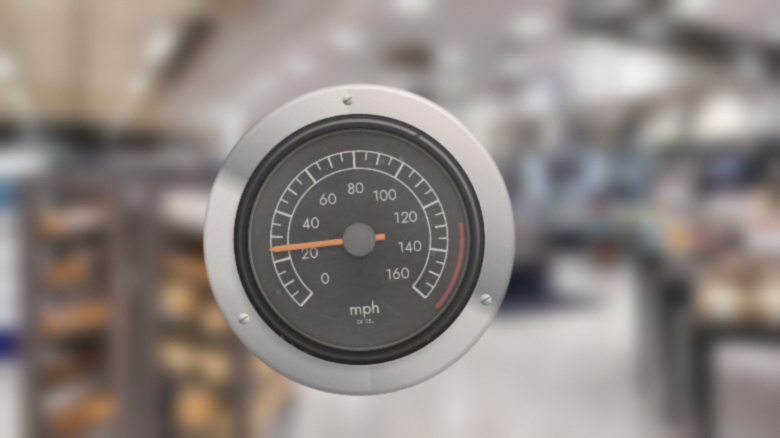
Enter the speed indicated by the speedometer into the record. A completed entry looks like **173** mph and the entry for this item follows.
**25** mph
